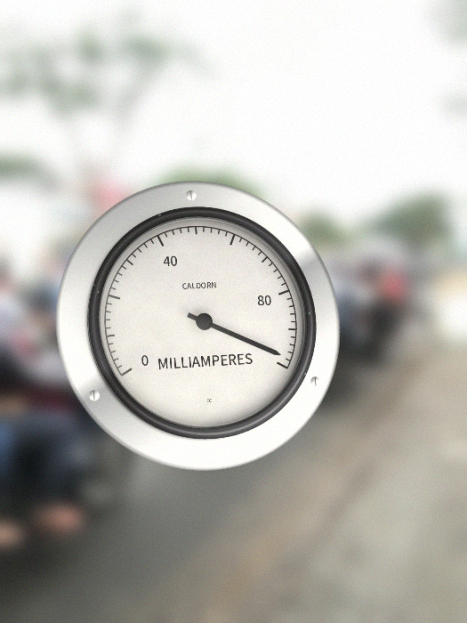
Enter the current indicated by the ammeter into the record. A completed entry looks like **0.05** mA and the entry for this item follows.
**98** mA
